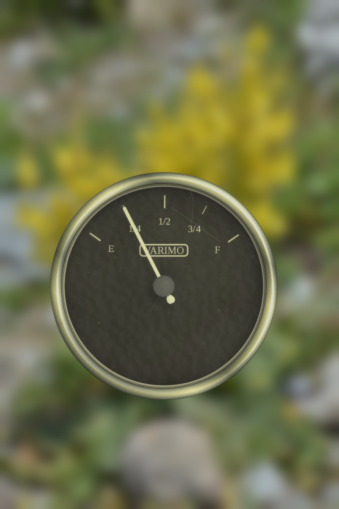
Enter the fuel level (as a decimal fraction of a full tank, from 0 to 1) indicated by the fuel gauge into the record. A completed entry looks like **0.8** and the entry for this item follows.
**0.25**
